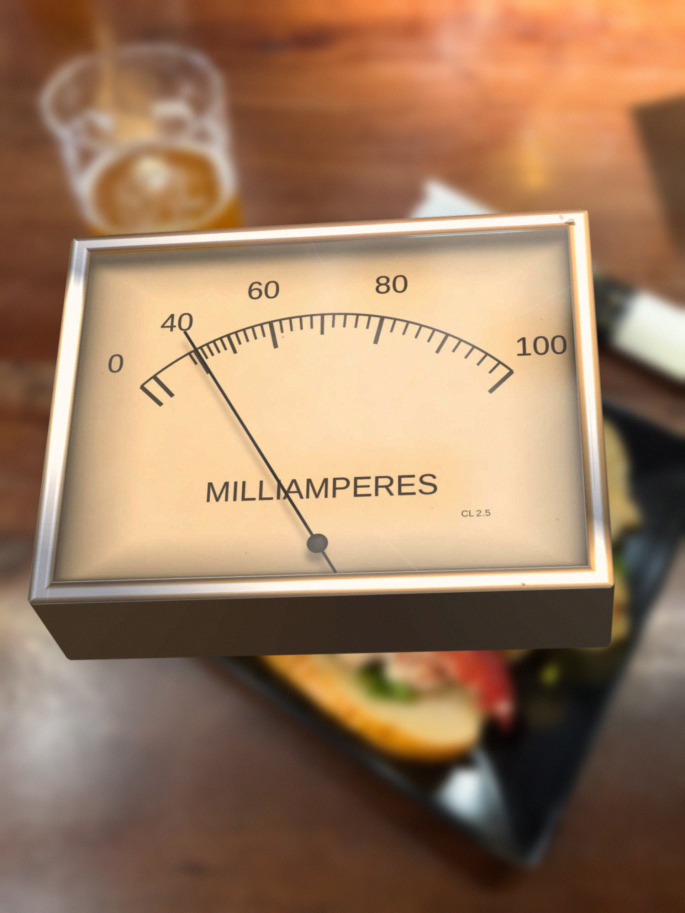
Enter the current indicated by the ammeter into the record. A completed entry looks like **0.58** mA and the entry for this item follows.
**40** mA
